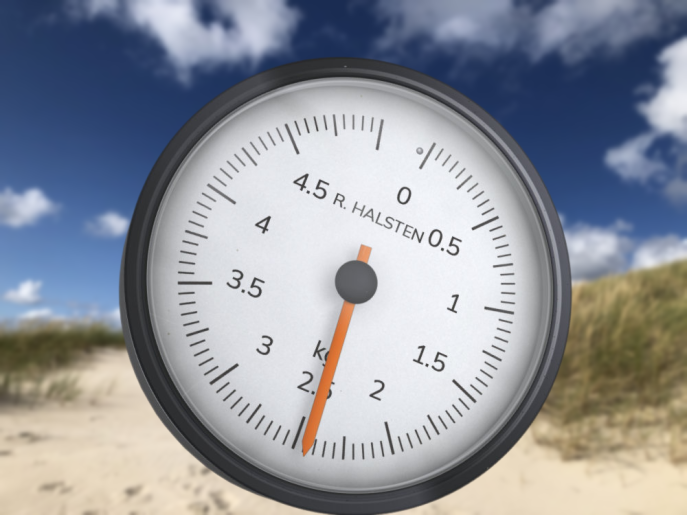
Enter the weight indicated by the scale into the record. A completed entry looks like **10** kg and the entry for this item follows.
**2.45** kg
